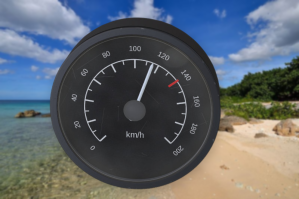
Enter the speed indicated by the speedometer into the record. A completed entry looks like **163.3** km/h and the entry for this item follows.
**115** km/h
